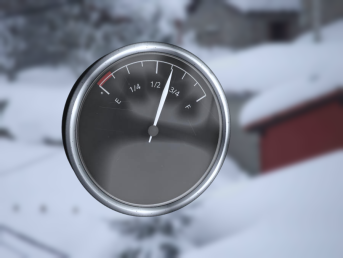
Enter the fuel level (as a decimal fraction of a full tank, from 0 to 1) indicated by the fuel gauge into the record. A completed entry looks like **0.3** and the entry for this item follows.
**0.625**
